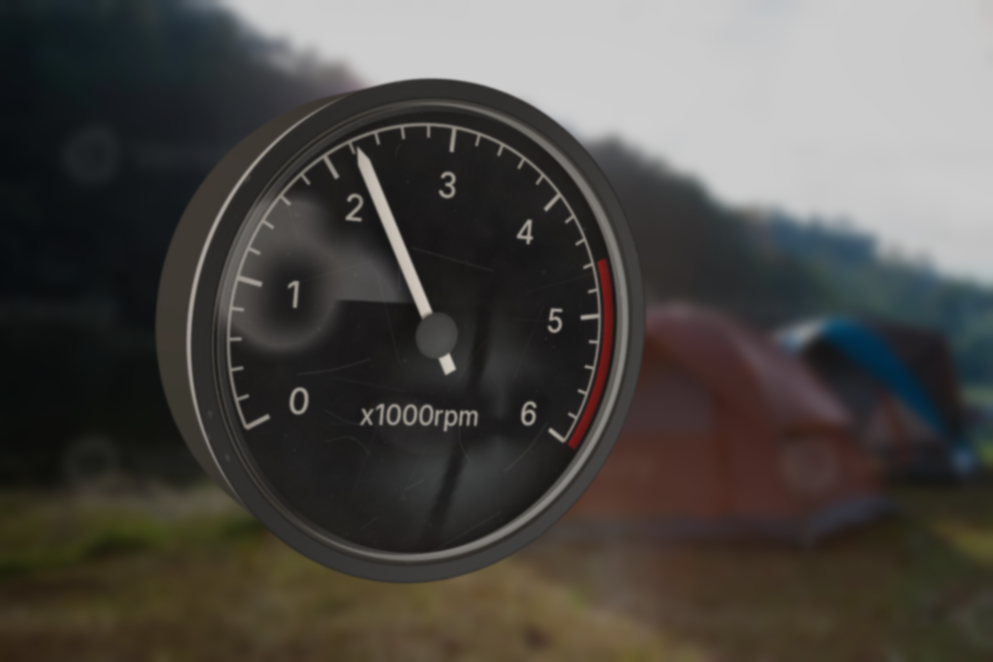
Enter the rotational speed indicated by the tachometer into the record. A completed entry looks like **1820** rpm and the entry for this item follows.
**2200** rpm
